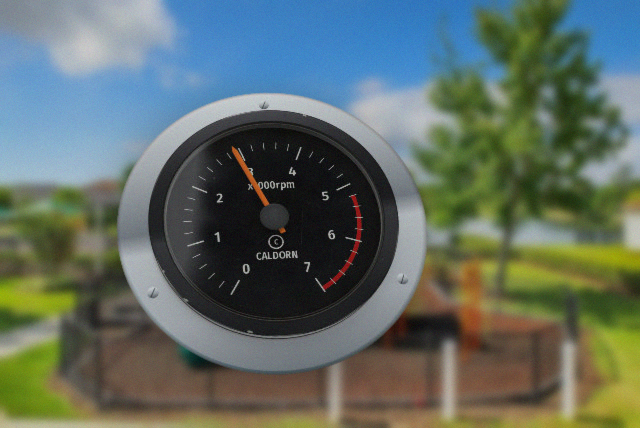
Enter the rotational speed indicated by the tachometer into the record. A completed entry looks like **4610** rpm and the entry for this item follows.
**2900** rpm
